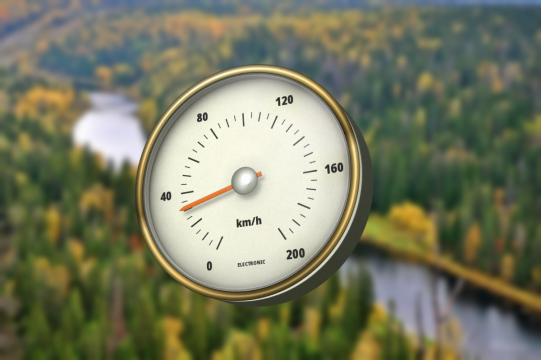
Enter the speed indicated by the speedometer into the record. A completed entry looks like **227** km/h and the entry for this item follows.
**30** km/h
